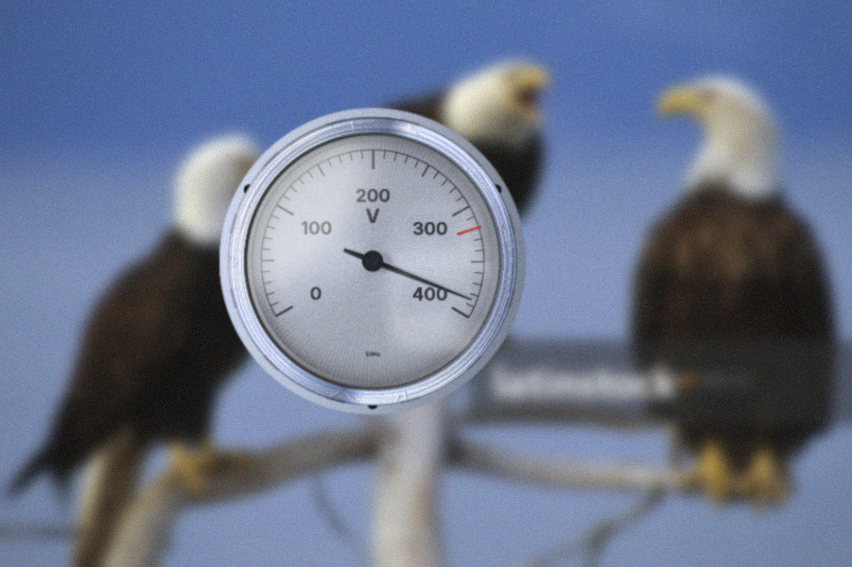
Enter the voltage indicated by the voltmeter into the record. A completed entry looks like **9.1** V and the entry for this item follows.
**385** V
